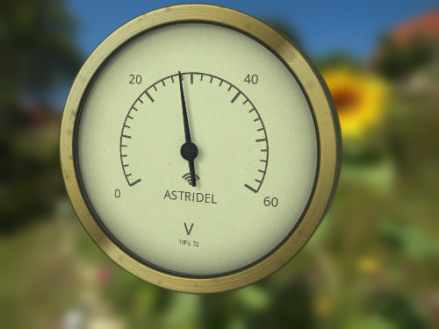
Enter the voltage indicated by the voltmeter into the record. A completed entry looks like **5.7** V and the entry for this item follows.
**28** V
